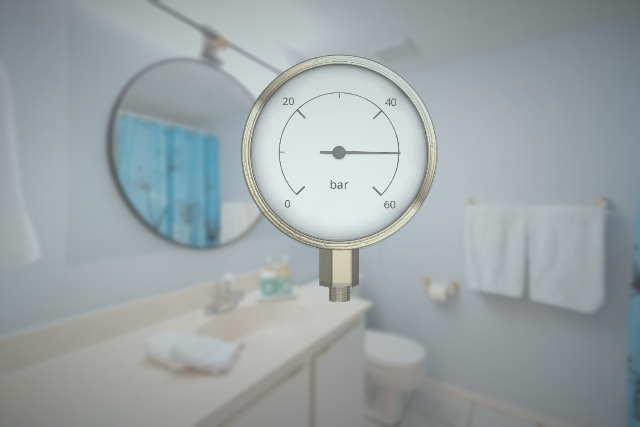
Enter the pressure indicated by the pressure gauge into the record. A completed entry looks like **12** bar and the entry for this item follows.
**50** bar
